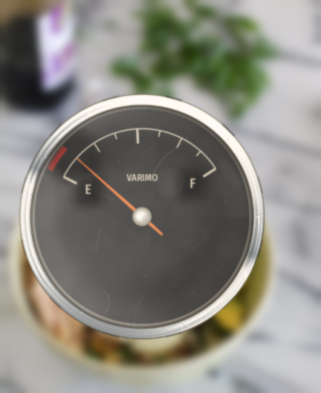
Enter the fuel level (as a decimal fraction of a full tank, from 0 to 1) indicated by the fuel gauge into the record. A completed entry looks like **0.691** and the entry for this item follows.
**0.125**
